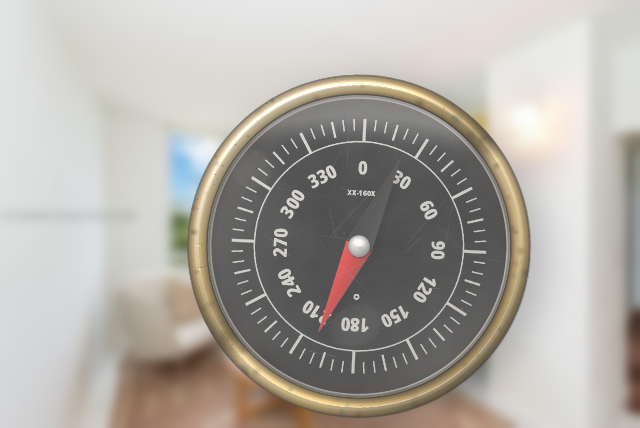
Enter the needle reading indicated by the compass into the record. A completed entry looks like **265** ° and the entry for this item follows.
**202.5** °
